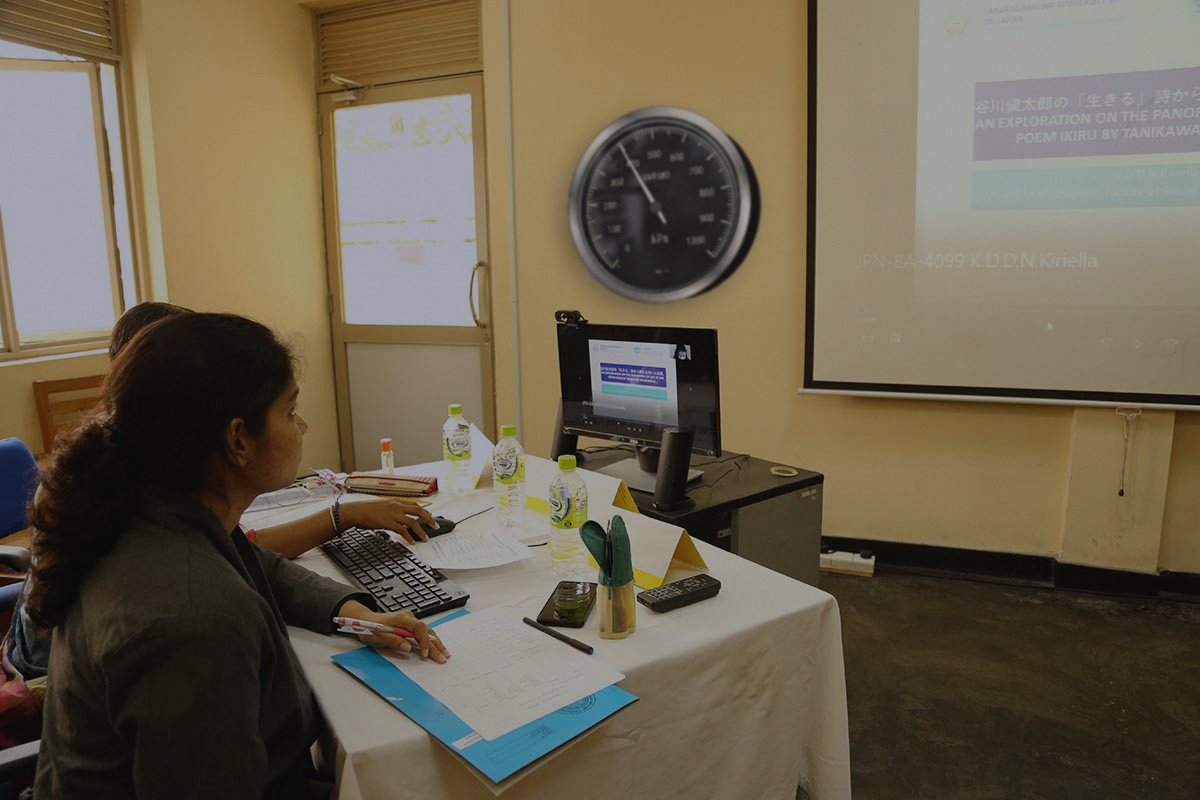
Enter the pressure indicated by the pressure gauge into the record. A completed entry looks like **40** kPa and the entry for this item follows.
**400** kPa
